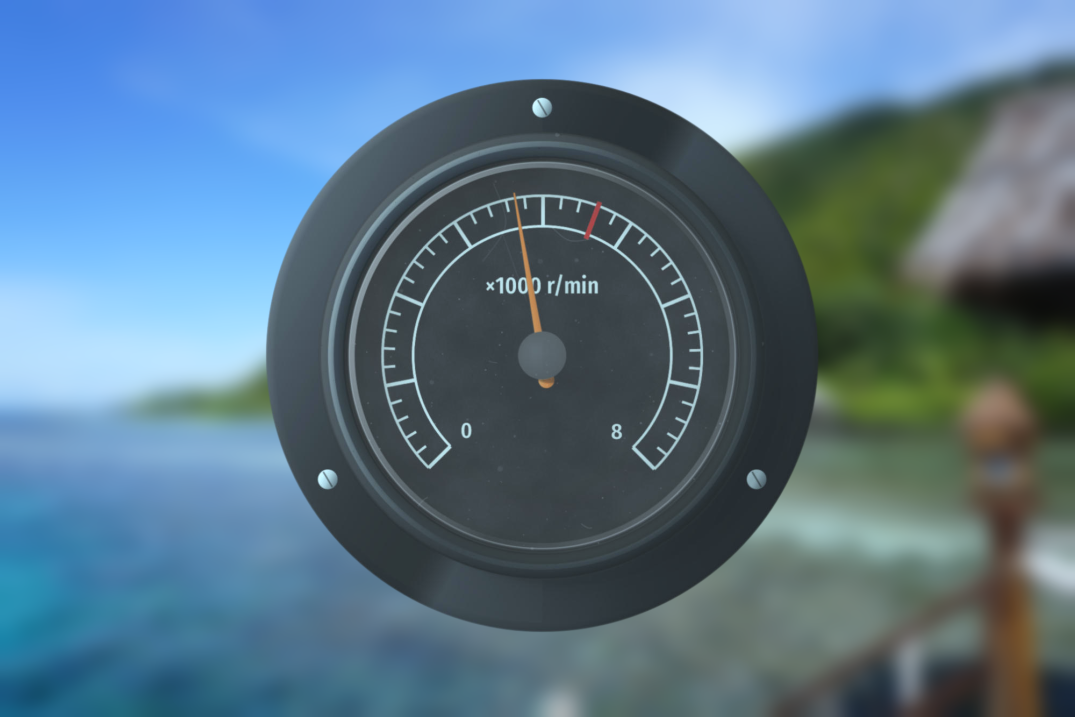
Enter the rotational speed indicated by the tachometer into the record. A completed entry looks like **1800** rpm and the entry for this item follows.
**3700** rpm
